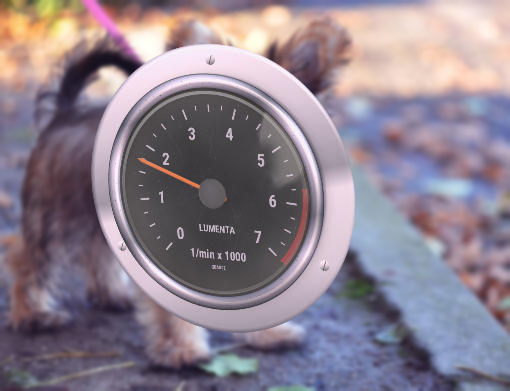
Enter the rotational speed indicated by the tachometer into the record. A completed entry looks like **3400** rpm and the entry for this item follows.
**1750** rpm
